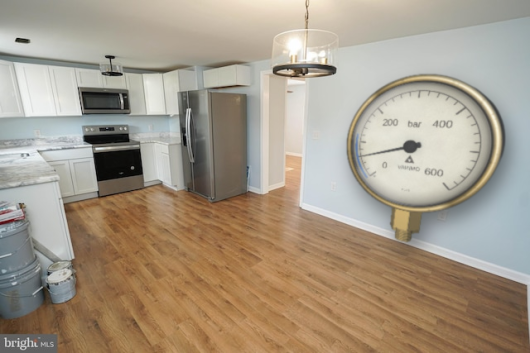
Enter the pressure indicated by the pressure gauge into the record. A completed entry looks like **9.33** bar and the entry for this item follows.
**60** bar
